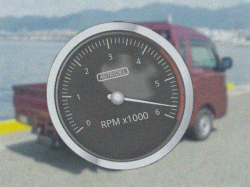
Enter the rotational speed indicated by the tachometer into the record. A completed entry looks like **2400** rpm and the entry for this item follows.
**5700** rpm
